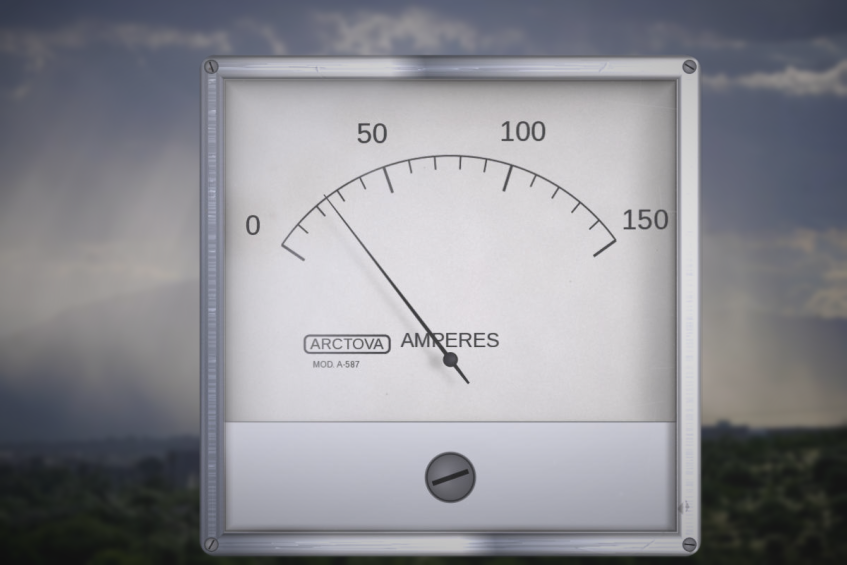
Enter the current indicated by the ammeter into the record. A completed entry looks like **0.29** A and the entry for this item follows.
**25** A
